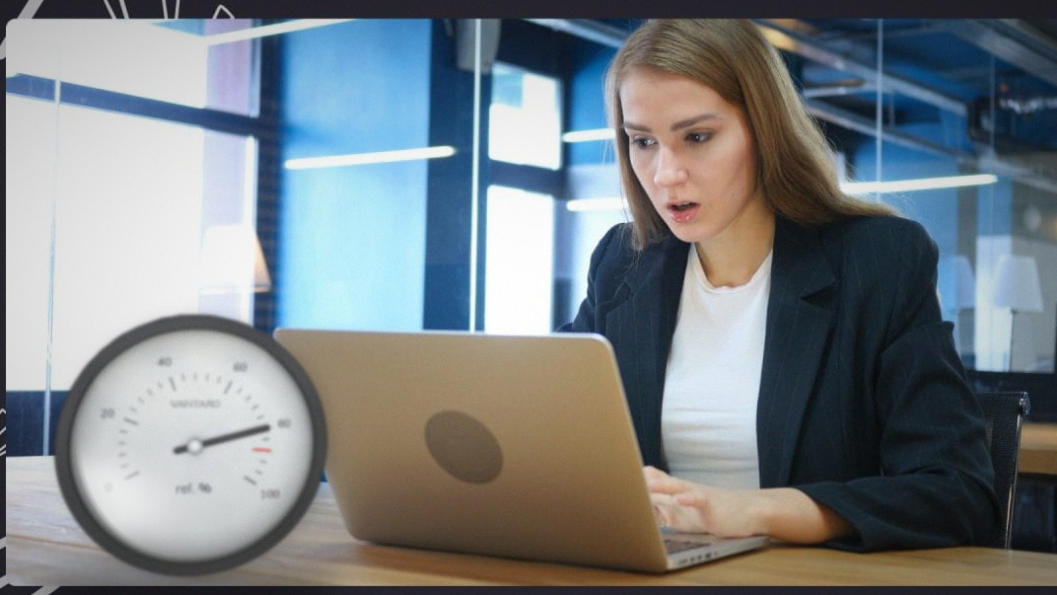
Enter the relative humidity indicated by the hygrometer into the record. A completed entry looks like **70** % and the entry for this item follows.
**80** %
